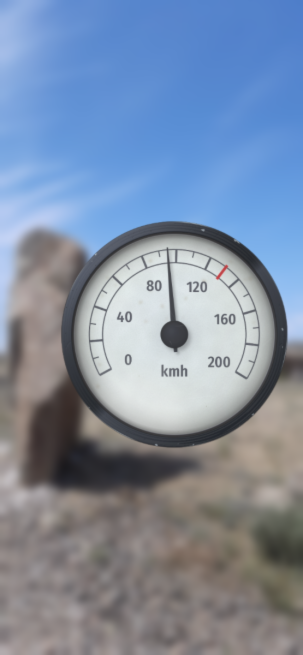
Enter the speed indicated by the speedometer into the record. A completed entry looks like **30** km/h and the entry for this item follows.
**95** km/h
